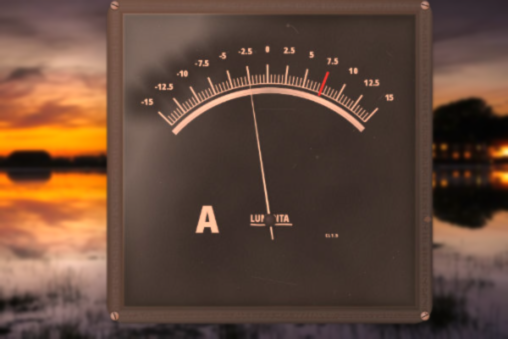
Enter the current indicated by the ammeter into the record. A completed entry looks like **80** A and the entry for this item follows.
**-2.5** A
